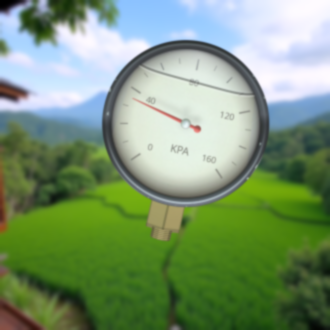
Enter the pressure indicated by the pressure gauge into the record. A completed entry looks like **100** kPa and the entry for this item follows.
**35** kPa
